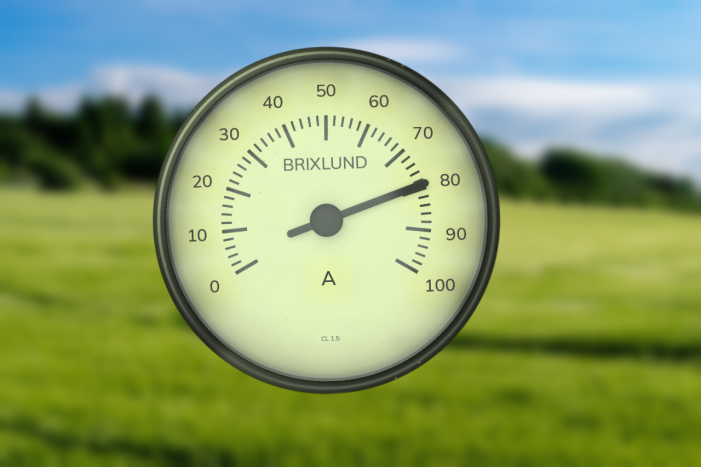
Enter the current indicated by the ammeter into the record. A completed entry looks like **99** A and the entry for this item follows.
**79** A
